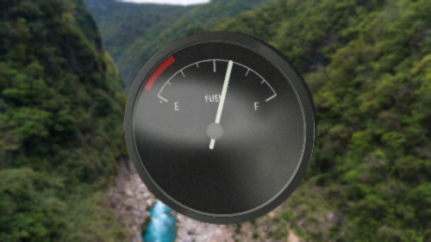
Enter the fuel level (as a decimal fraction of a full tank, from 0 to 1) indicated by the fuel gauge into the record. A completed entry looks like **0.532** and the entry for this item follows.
**0.625**
